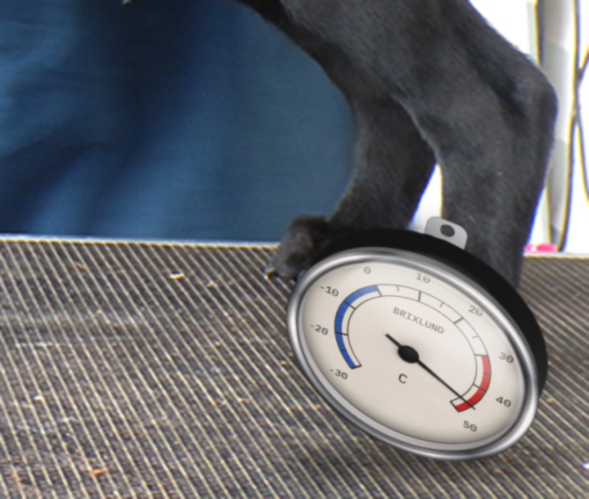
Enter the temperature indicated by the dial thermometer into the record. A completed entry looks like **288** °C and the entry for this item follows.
**45** °C
